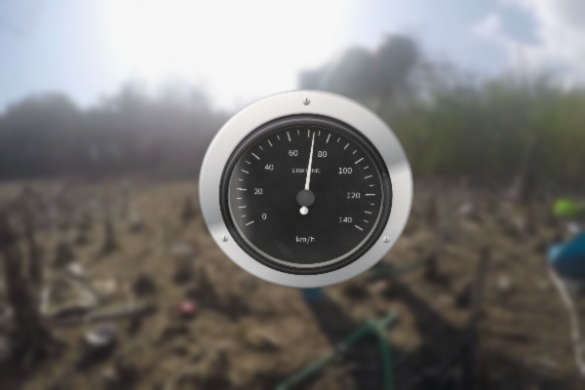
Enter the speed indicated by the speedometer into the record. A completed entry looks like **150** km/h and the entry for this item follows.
**72.5** km/h
